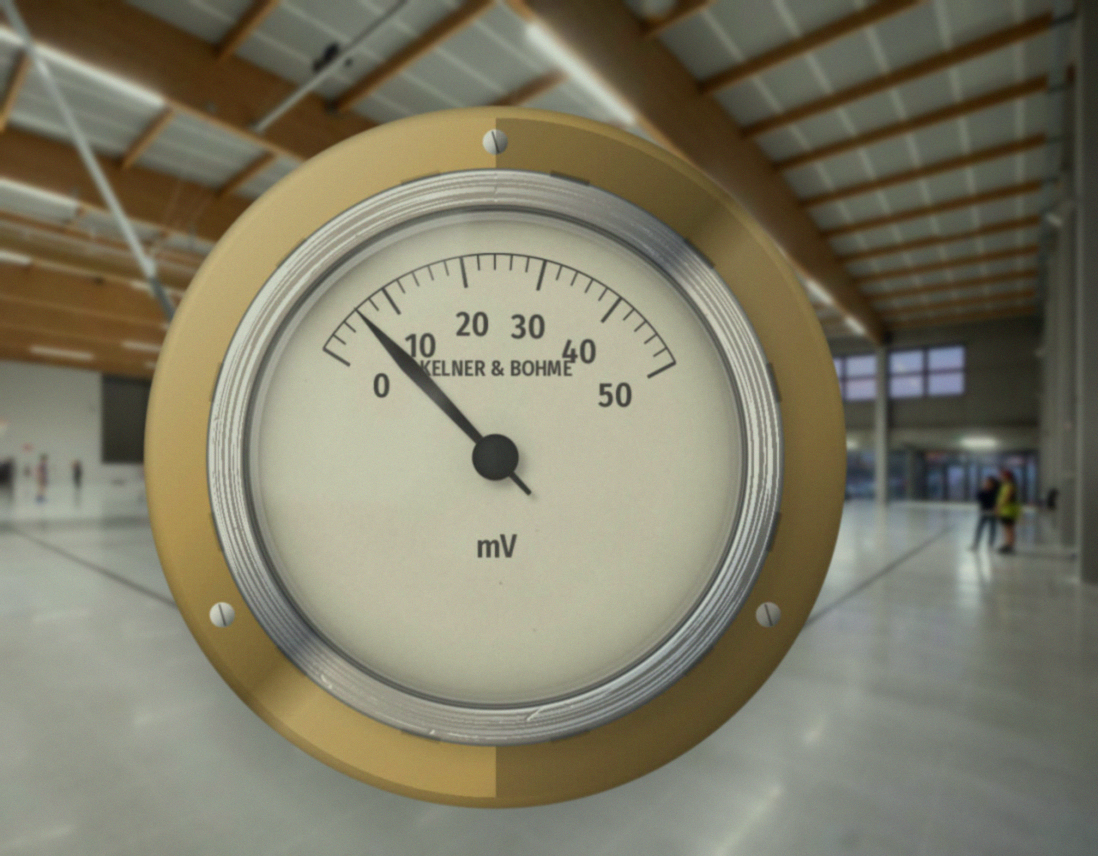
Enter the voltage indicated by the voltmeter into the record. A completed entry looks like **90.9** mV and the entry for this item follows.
**6** mV
